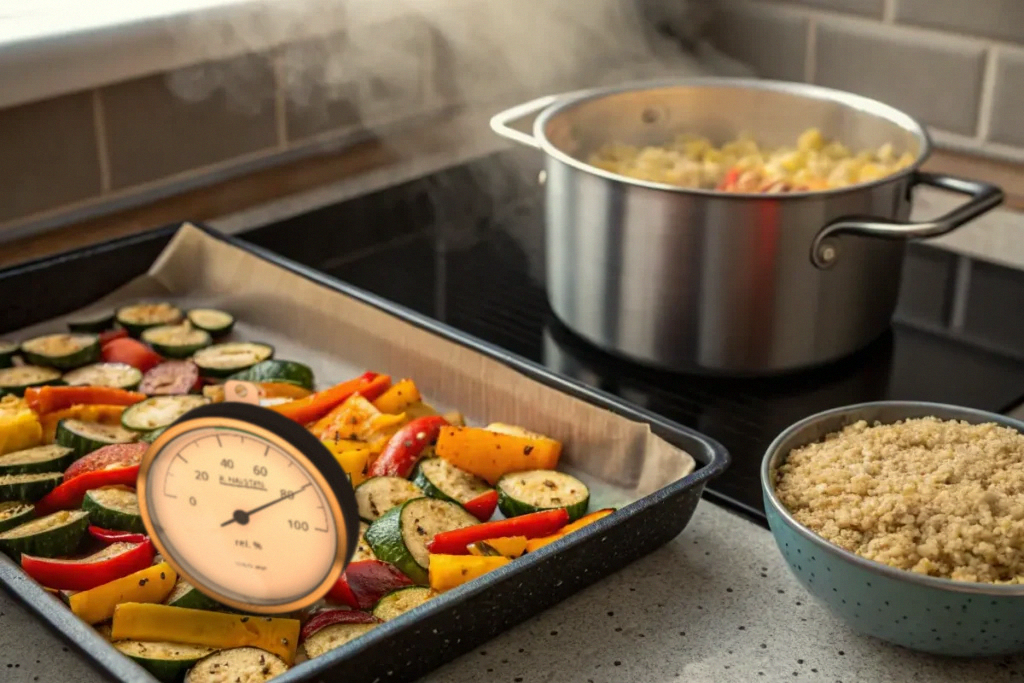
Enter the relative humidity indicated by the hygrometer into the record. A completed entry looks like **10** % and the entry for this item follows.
**80** %
